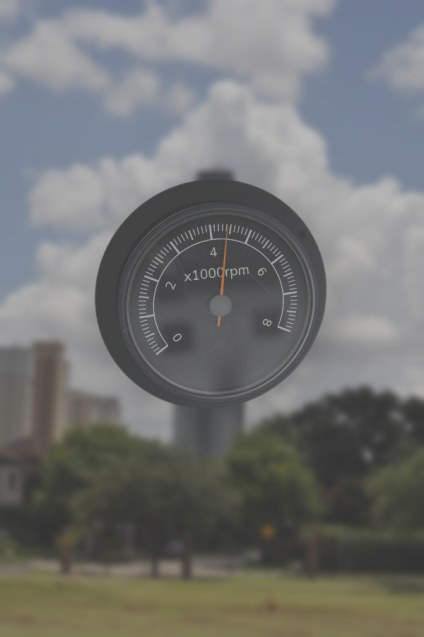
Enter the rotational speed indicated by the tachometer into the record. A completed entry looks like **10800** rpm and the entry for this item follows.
**4400** rpm
